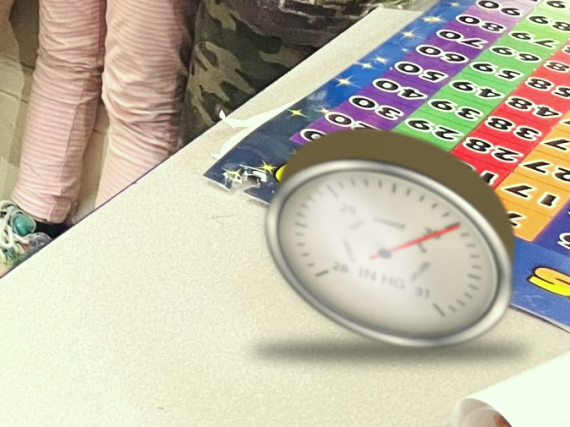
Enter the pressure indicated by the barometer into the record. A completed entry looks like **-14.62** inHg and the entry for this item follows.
**30** inHg
